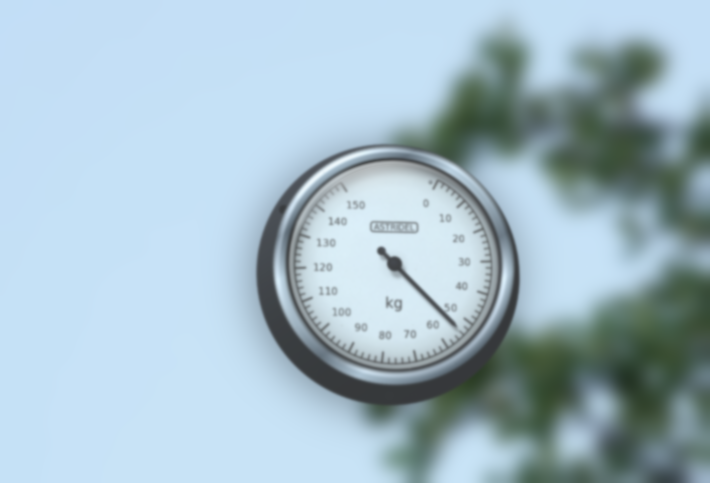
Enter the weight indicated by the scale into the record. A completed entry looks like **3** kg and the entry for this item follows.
**54** kg
